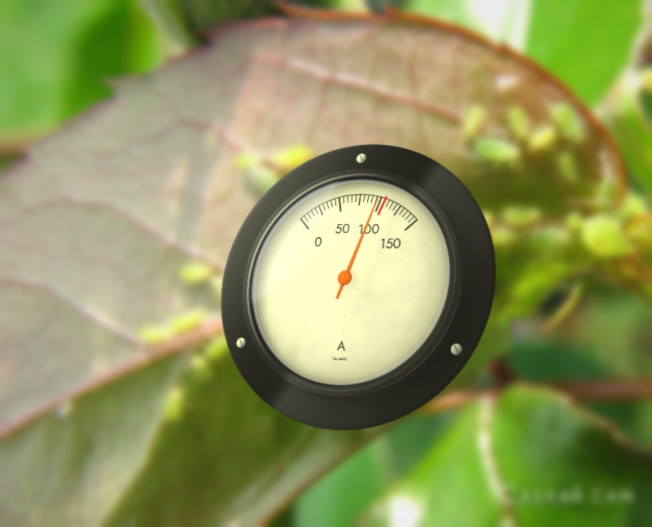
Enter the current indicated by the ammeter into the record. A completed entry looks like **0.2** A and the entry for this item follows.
**100** A
